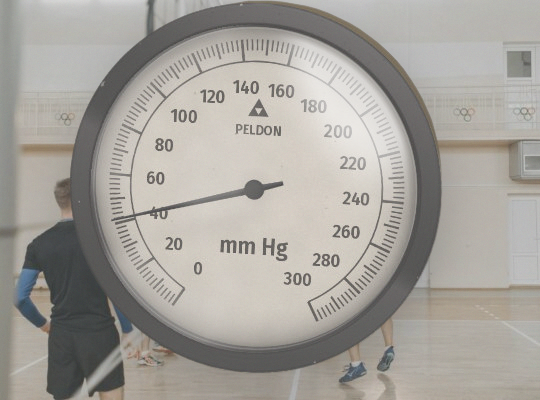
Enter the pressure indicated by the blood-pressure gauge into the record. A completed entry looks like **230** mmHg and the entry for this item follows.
**42** mmHg
